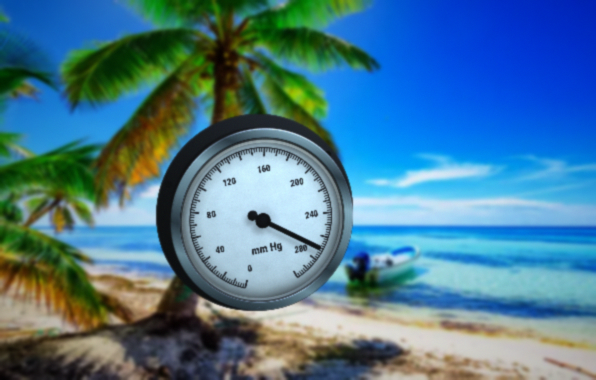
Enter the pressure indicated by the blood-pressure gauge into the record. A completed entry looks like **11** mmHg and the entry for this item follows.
**270** mmHg
